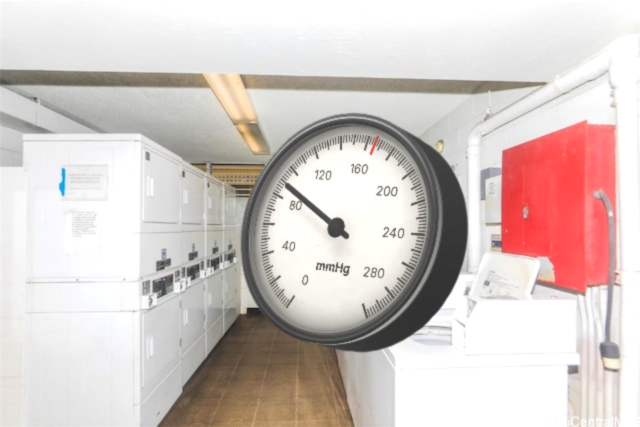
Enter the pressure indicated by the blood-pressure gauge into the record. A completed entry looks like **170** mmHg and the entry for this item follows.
**90** mmHg
